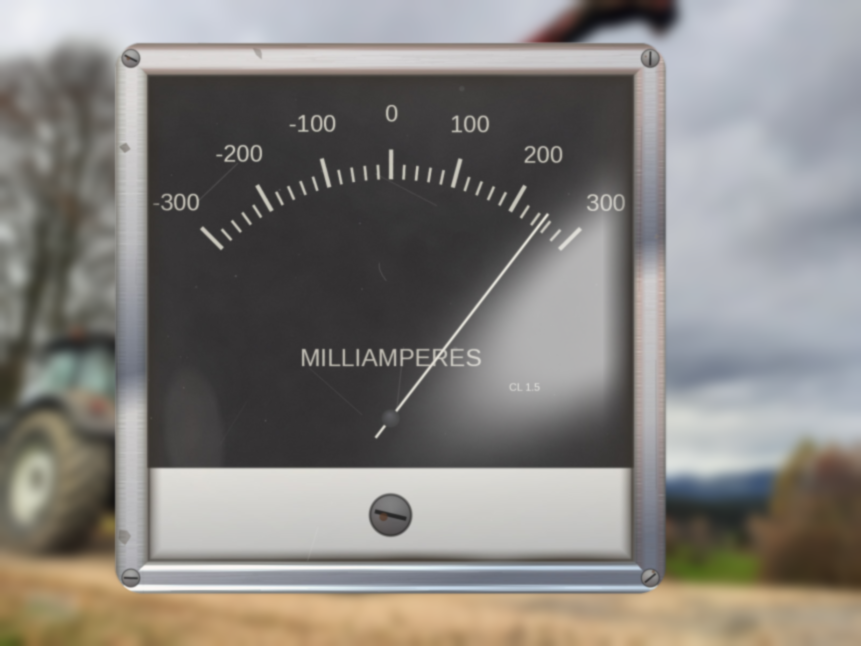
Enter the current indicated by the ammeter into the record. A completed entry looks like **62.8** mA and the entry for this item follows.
**250** mA
